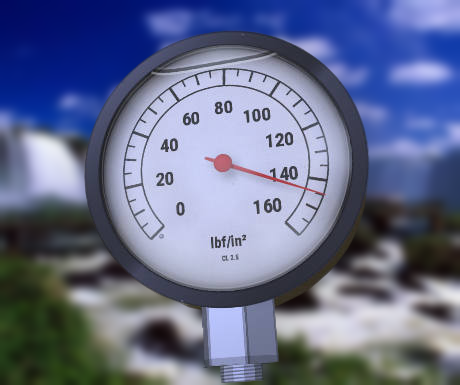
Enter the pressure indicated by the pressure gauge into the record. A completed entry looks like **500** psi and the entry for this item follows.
**145** psi
